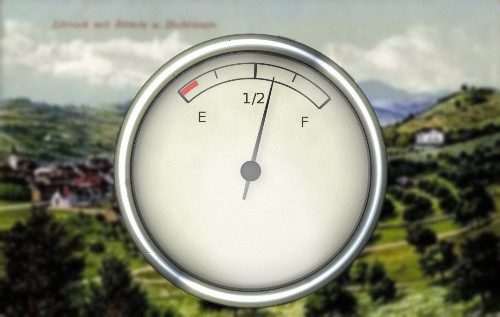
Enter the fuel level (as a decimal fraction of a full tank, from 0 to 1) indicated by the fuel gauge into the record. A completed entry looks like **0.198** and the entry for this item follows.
**0.625**
